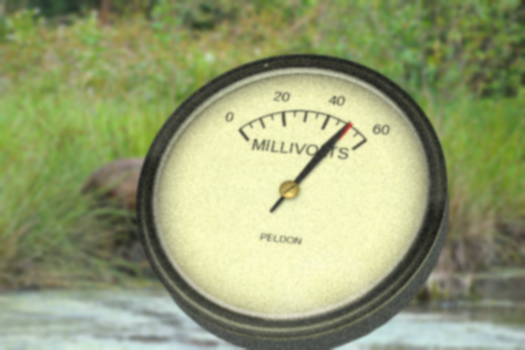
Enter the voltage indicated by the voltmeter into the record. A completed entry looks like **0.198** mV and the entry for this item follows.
**50** mV
